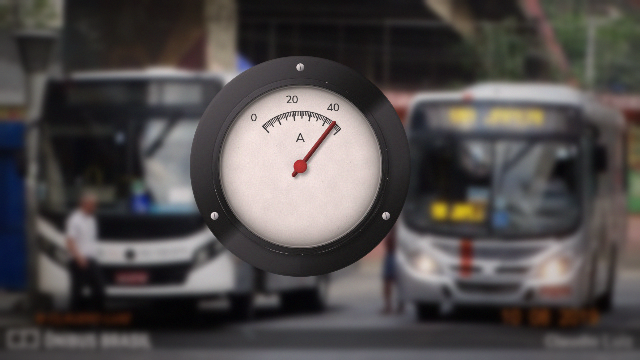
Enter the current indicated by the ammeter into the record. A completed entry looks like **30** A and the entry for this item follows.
**45** A
